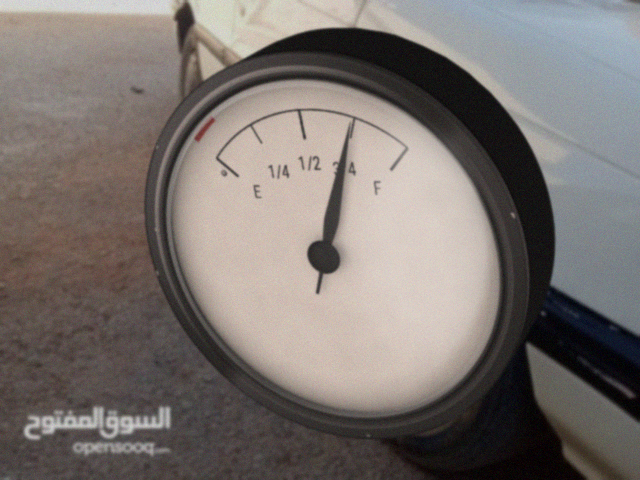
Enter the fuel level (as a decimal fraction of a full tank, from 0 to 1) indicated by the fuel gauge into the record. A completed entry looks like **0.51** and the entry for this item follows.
**0.75**
